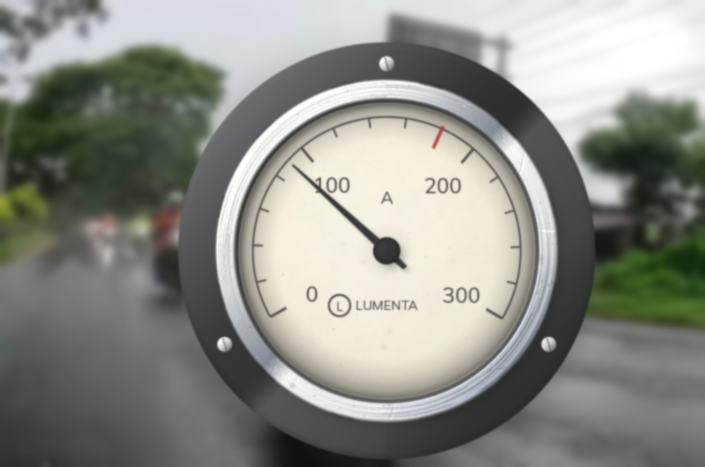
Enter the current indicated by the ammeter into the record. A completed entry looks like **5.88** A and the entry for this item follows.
**90** A
